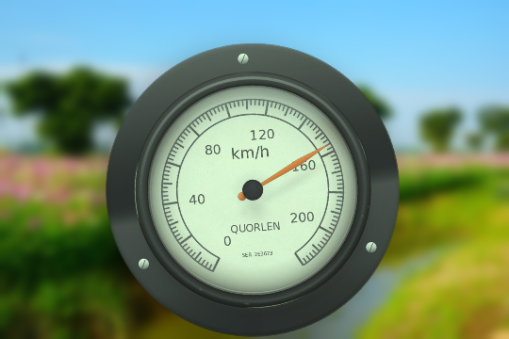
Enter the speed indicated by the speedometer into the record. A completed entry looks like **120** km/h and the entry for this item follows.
**156** km/h
